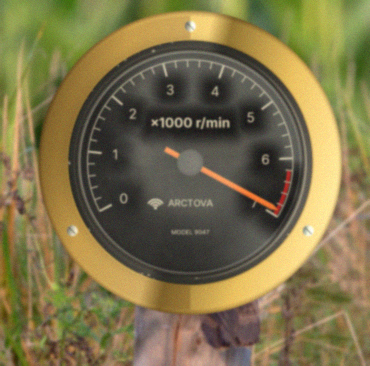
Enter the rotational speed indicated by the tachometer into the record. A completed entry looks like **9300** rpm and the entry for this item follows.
**6900** rpm
